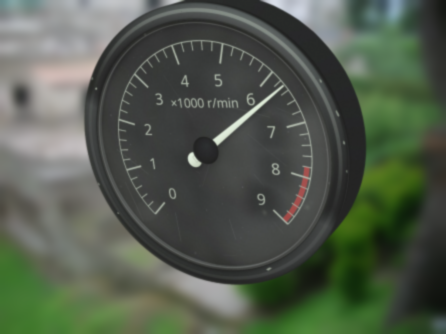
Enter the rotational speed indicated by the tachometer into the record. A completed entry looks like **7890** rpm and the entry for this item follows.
**6300** rpm
